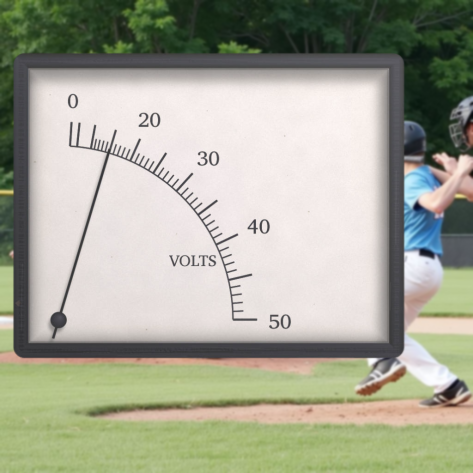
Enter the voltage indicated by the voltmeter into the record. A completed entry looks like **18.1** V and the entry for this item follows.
**15** V
